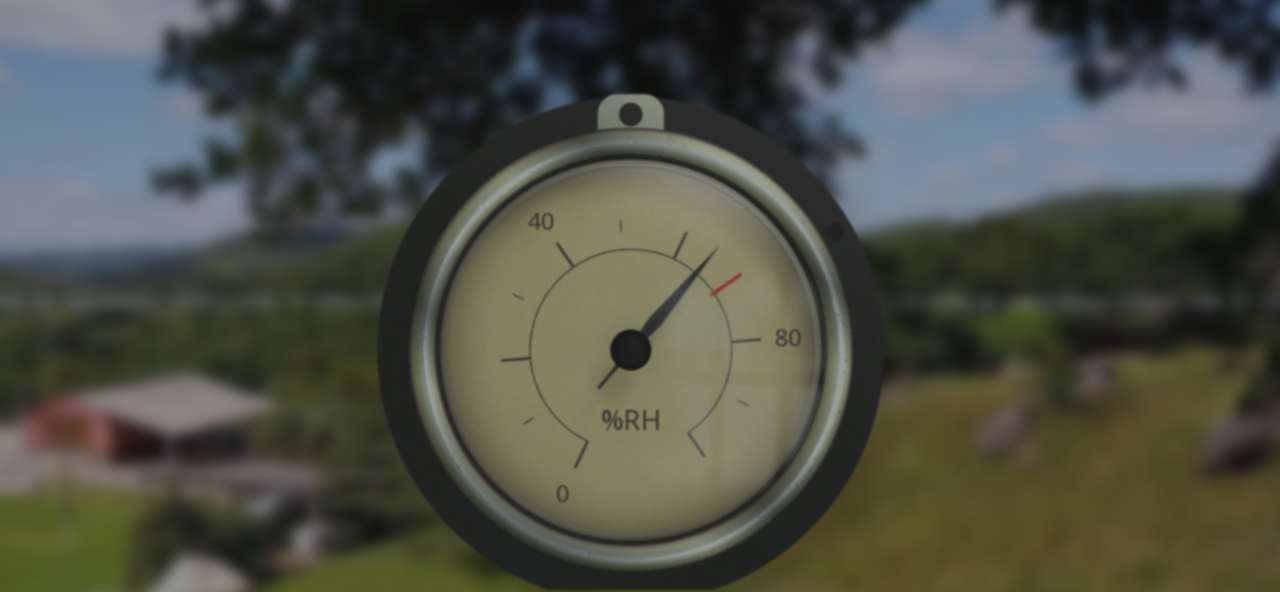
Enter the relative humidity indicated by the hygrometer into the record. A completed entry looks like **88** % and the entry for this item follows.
**65** %
